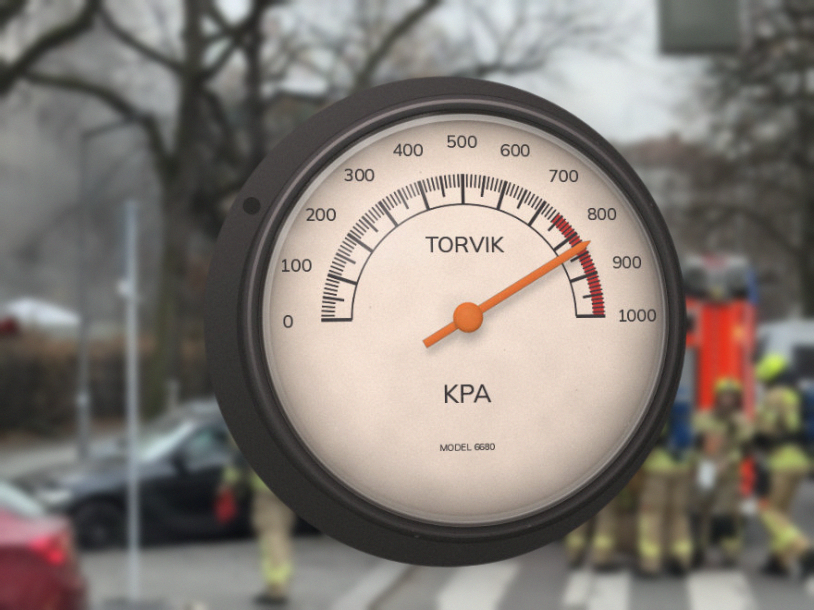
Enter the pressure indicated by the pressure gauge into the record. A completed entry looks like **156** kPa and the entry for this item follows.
**830** kPa
